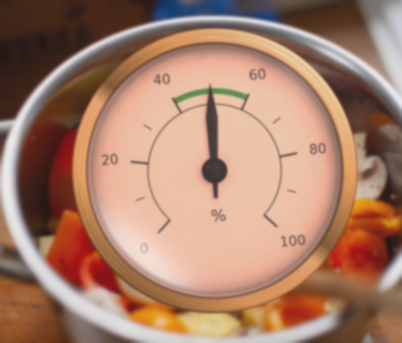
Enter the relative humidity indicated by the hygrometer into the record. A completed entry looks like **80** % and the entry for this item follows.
**50** %
